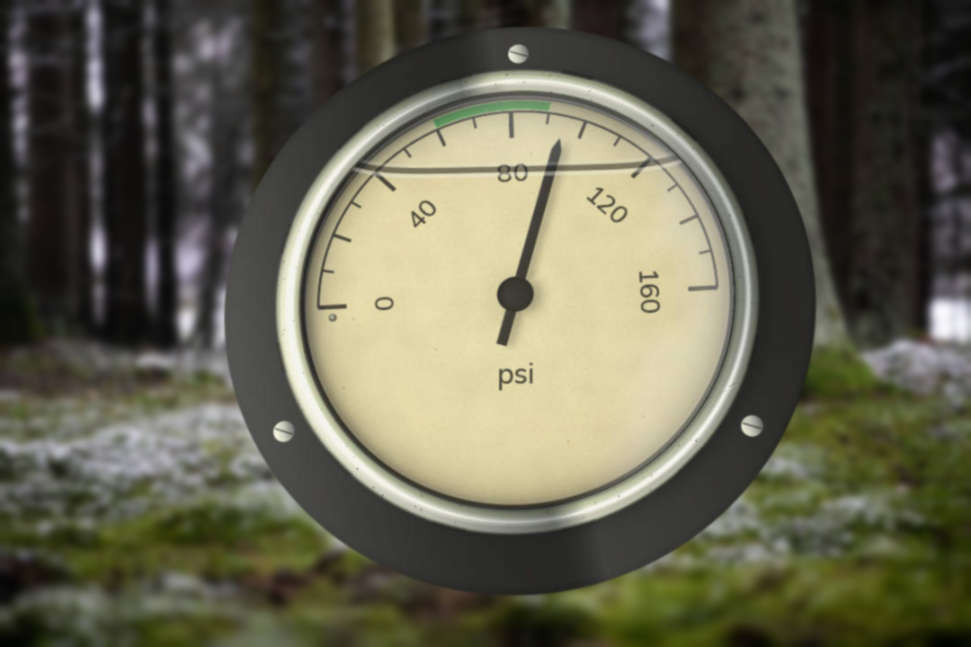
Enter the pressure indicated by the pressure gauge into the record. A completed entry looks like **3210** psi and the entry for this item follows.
**95** psi
